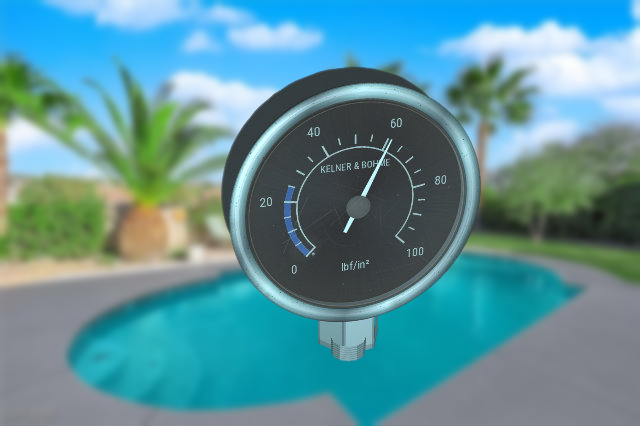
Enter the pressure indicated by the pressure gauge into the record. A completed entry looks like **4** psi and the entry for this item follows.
**60** psi
